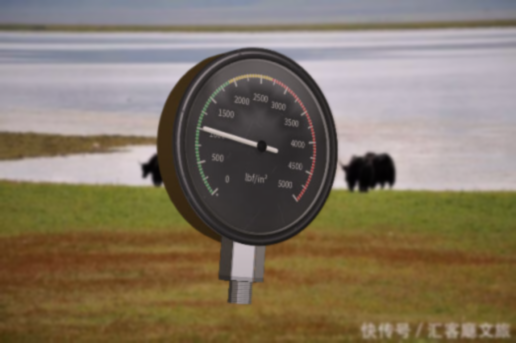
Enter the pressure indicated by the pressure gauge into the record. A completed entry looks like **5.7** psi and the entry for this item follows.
**1000** psi
